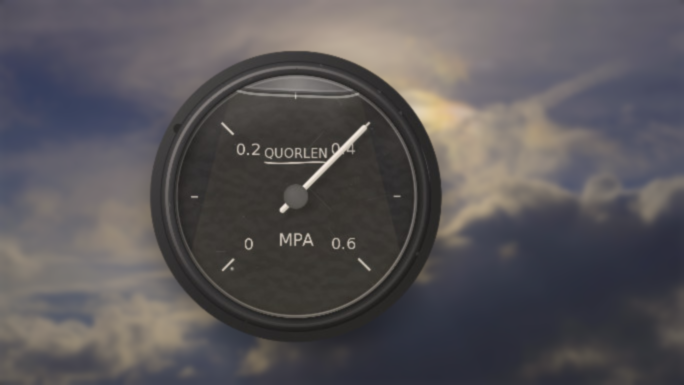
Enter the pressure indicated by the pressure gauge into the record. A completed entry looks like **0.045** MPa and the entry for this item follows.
**0.4** MPa
